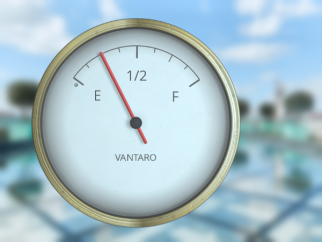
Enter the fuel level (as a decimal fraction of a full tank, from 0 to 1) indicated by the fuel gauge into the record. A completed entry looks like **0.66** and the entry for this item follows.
**0.25**
